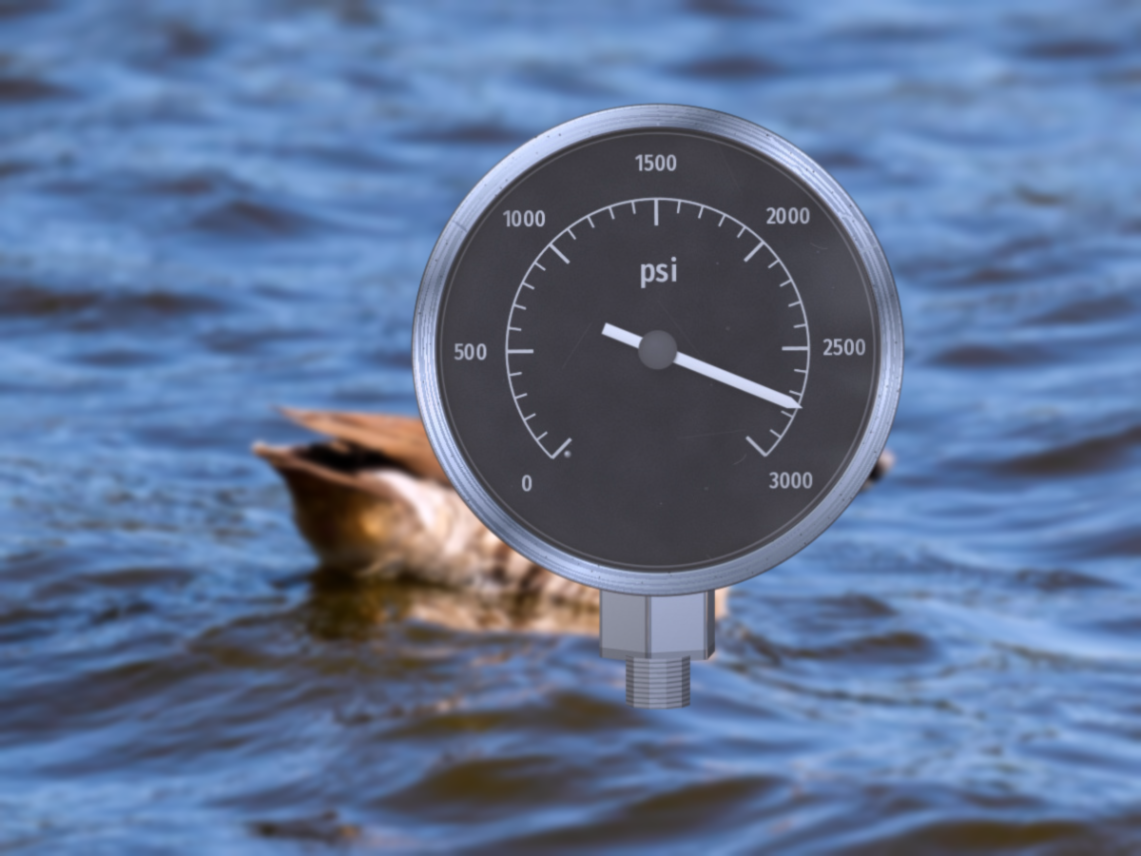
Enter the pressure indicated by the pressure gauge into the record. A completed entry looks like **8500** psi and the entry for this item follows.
**2750** psi
